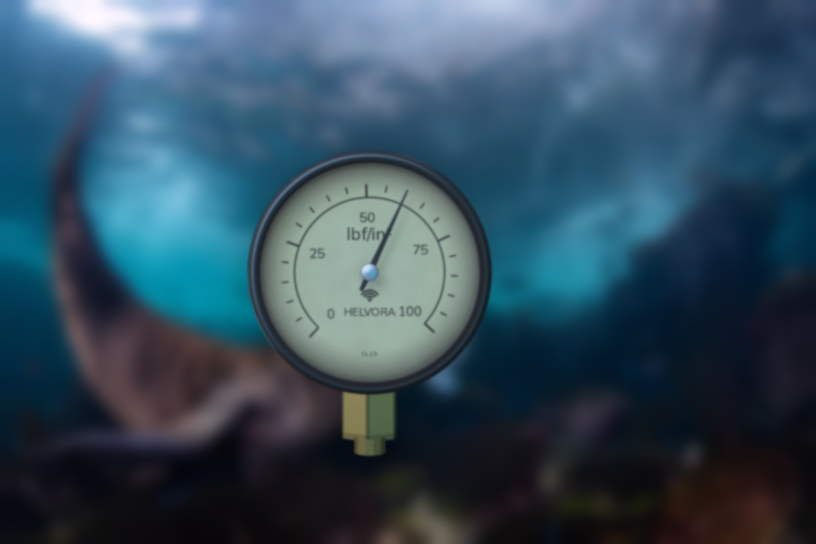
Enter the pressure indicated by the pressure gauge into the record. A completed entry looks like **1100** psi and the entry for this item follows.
**60** psi
